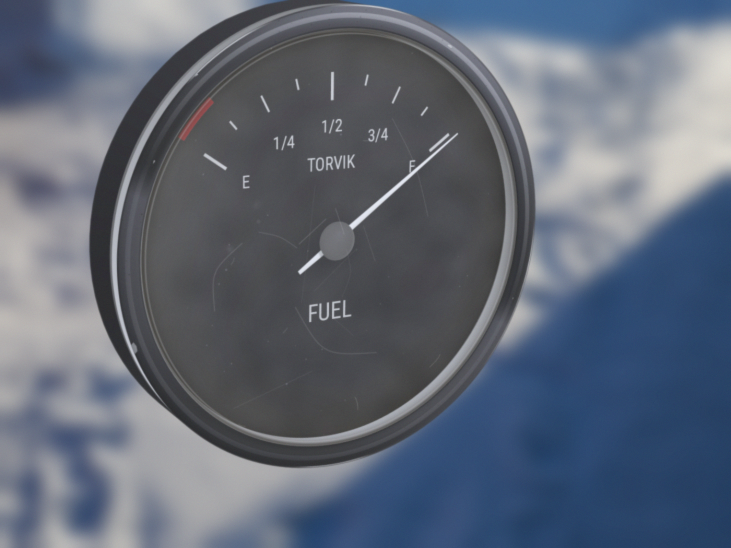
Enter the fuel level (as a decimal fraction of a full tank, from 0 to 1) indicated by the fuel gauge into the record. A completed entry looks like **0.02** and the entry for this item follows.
**1**
